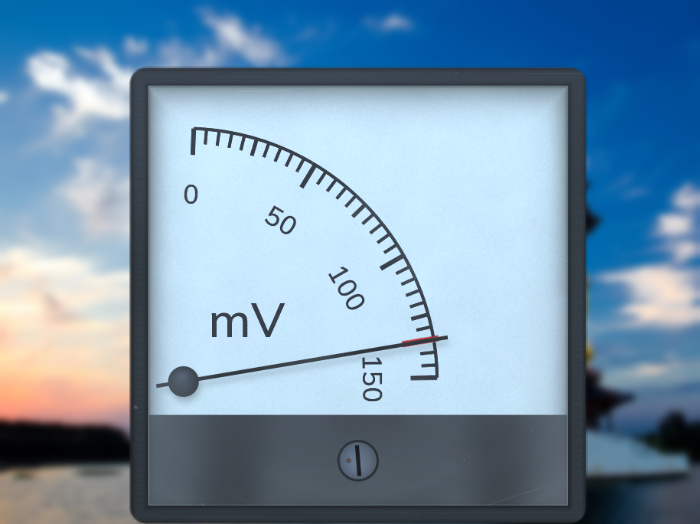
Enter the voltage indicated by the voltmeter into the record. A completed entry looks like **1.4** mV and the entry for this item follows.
**135** mV
